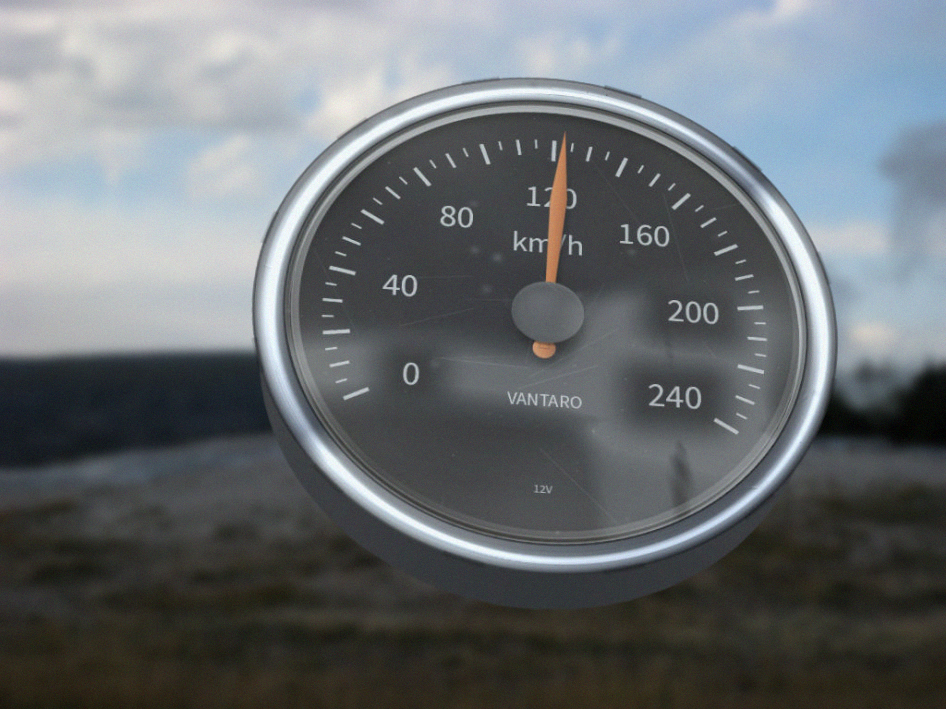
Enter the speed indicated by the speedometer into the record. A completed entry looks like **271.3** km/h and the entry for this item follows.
**122.5** km/h
